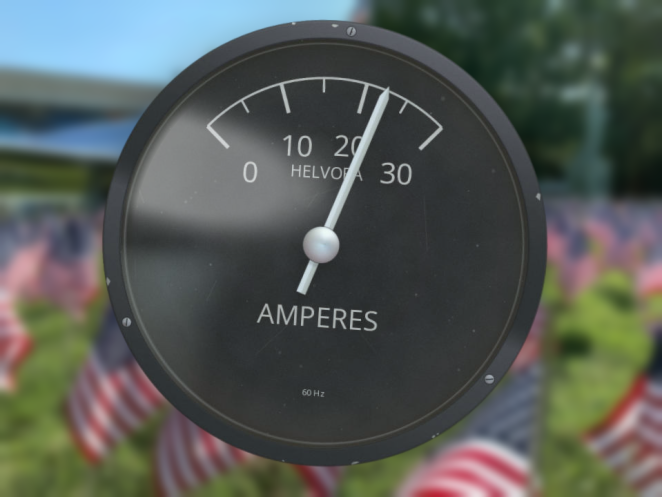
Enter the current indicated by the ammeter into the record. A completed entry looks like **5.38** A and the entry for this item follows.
**22.5** A
